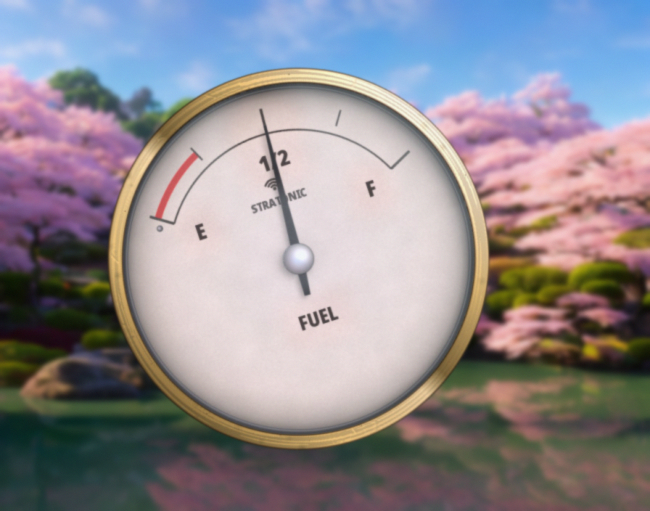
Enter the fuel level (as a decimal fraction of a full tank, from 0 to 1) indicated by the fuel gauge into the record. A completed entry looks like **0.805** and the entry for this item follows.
**0.5**
